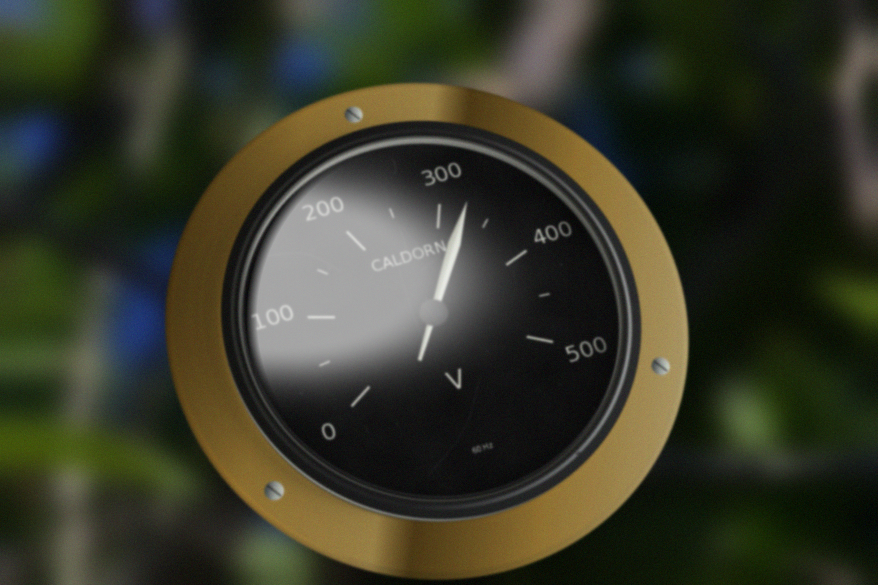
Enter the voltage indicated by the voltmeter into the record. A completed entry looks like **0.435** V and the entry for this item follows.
**325** V
